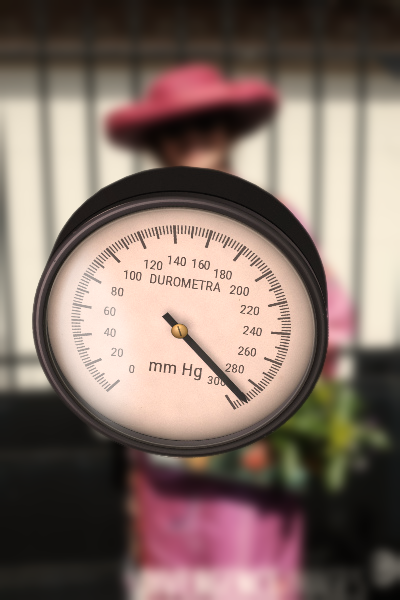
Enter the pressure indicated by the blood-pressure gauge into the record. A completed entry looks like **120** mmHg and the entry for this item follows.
**290** mmHg
